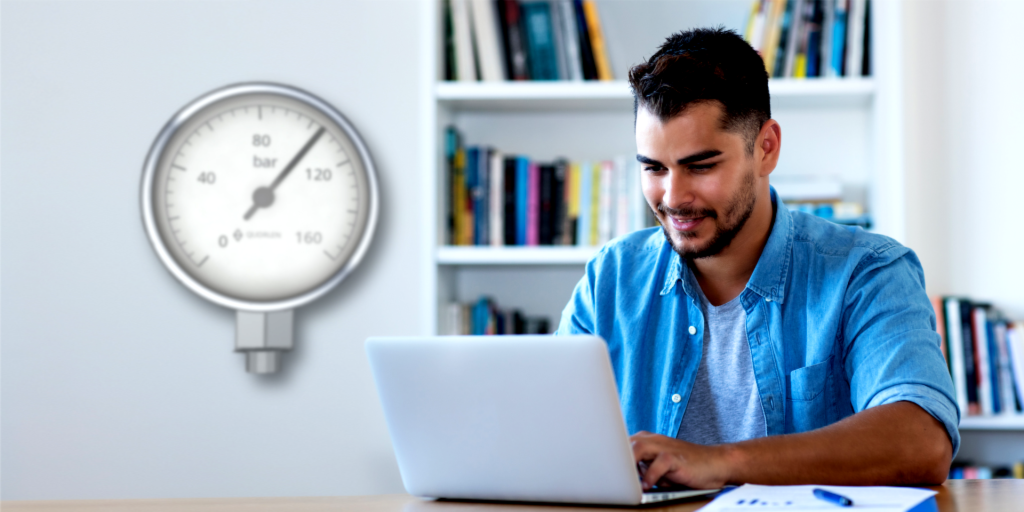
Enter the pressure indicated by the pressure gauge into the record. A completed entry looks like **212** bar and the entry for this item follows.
**105** bar
